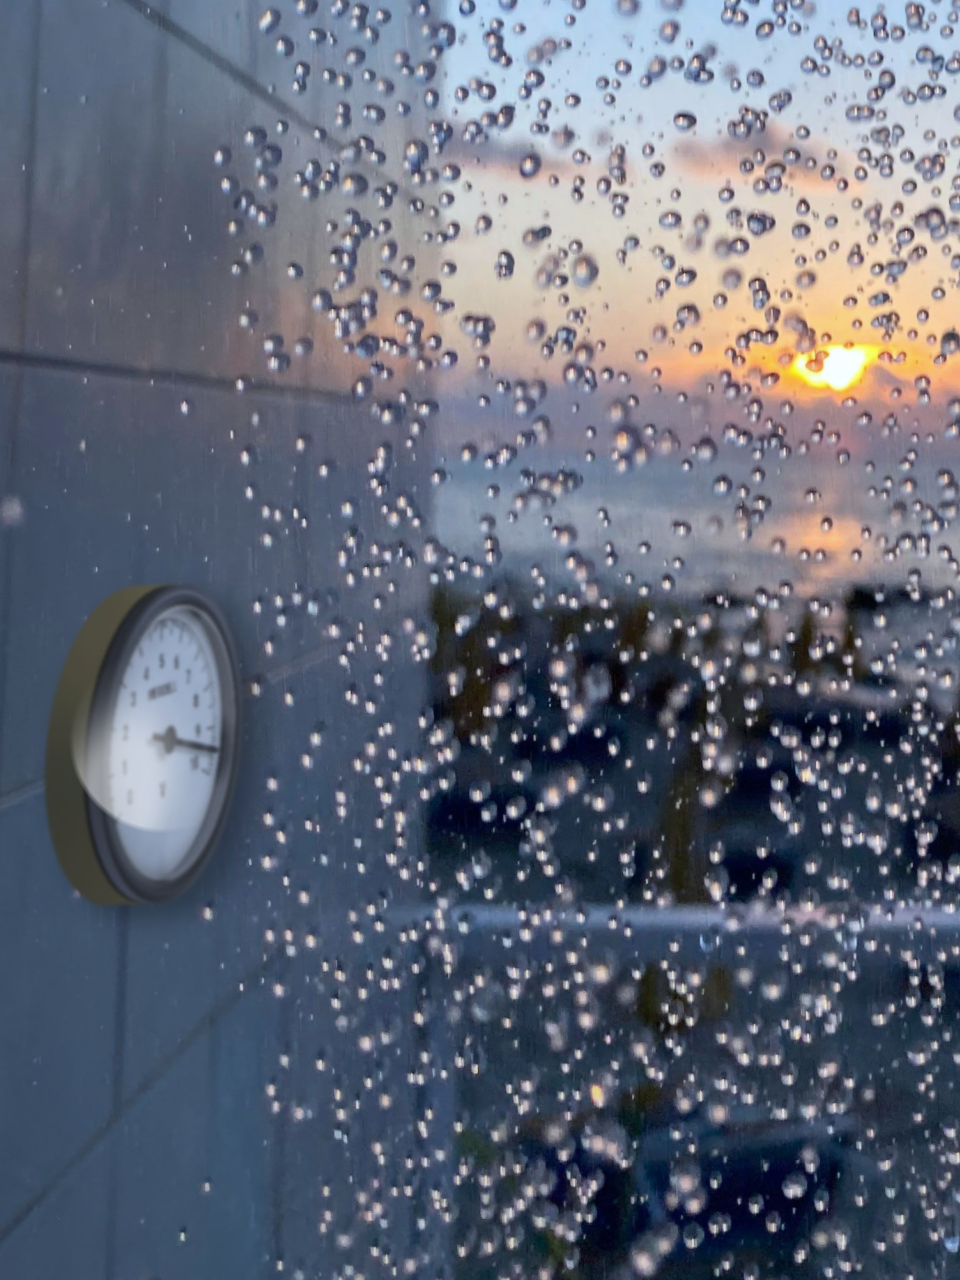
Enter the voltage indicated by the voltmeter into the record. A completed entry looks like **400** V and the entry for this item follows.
**9.5** V
